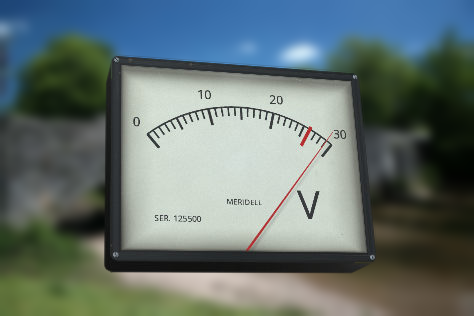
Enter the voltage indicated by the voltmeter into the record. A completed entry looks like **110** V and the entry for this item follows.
**29** V
